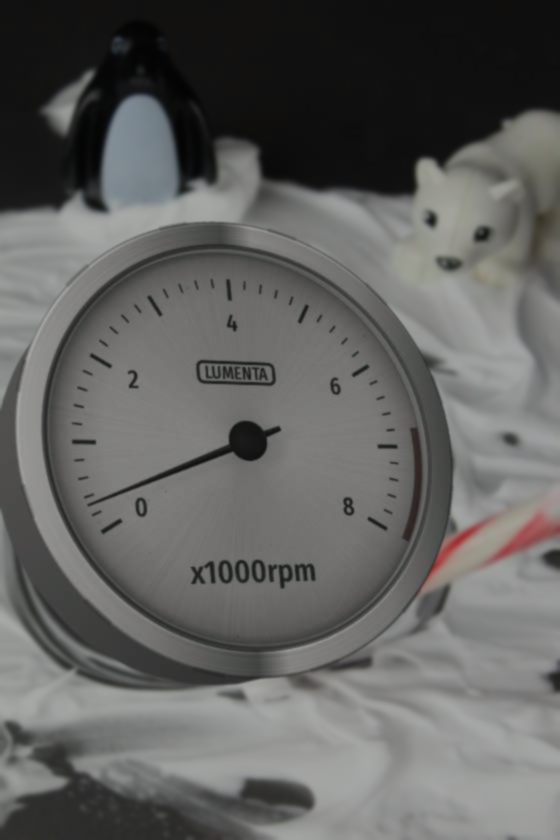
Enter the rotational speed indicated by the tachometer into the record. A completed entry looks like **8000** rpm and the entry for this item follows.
**300** rpm
